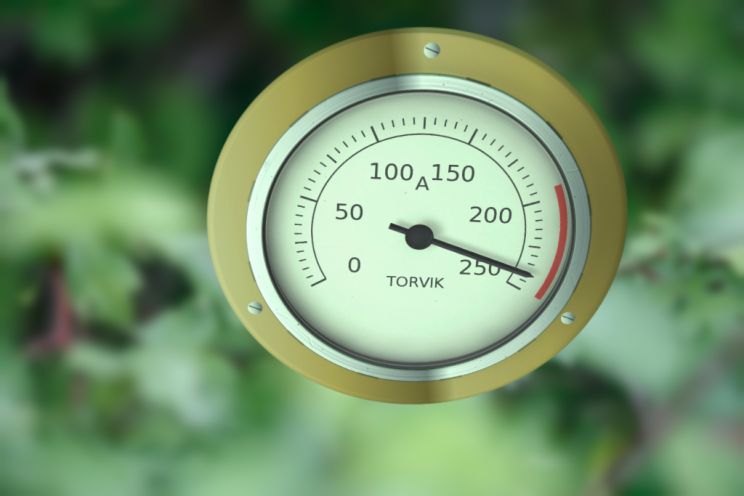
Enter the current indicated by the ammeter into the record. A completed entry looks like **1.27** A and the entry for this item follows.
**240** A
